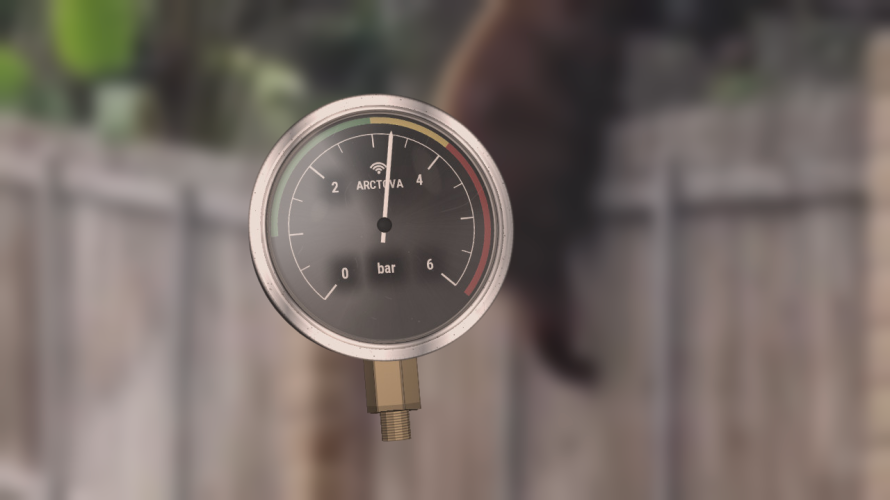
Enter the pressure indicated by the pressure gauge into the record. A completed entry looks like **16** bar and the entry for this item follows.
**3.25** bar
